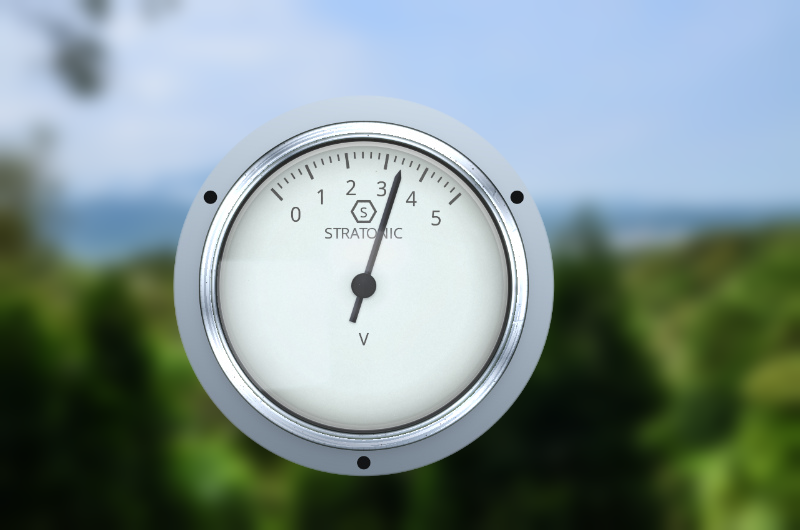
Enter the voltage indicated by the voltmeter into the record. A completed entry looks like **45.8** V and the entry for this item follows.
**3.4** V
